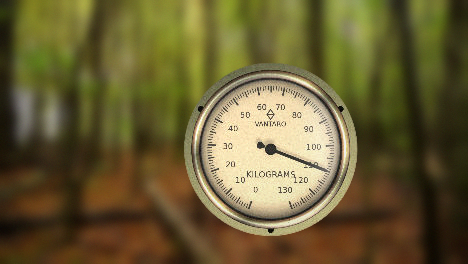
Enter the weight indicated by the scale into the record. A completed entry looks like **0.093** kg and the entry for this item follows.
**110** kg
